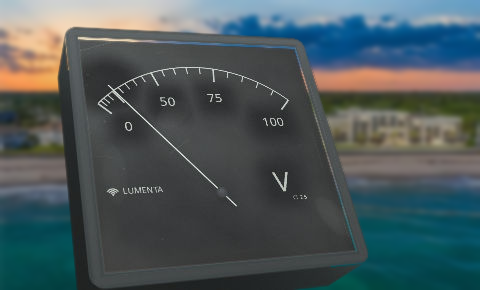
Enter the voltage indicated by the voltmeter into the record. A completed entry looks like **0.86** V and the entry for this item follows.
**25** V
